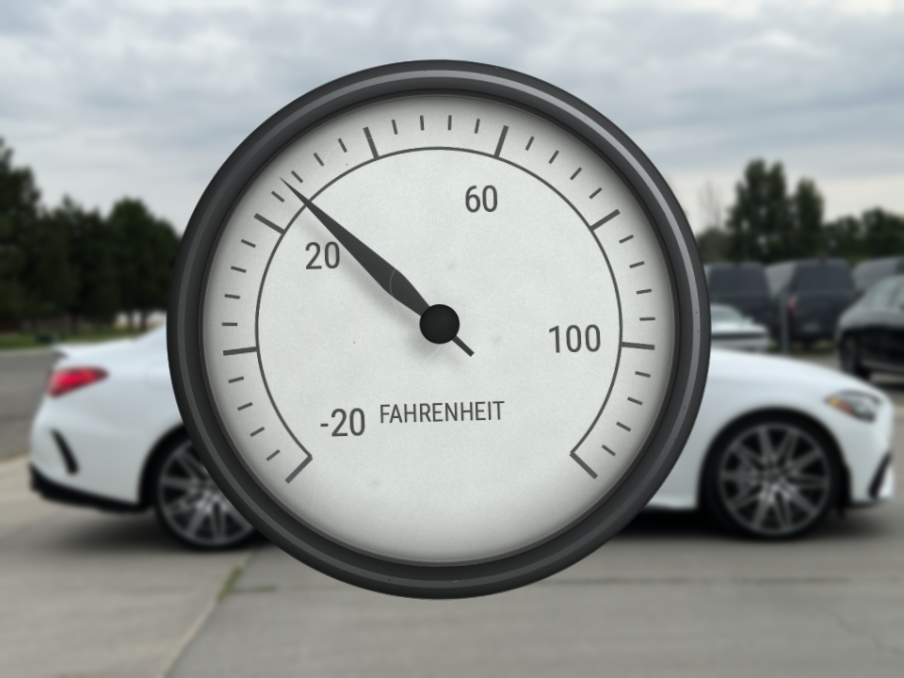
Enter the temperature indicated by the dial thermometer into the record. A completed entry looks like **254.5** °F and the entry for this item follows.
**26** °F
